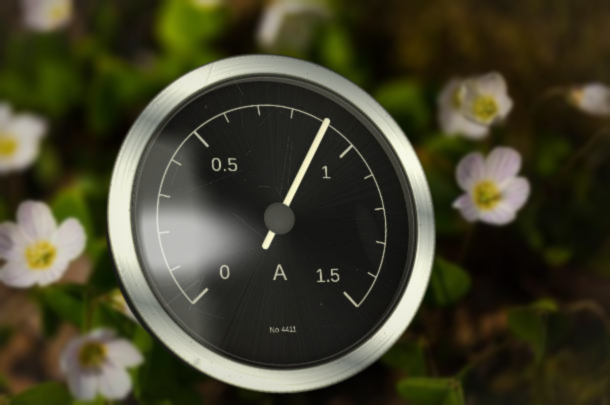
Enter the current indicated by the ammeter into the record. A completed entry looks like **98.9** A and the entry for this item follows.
**0.9** A
